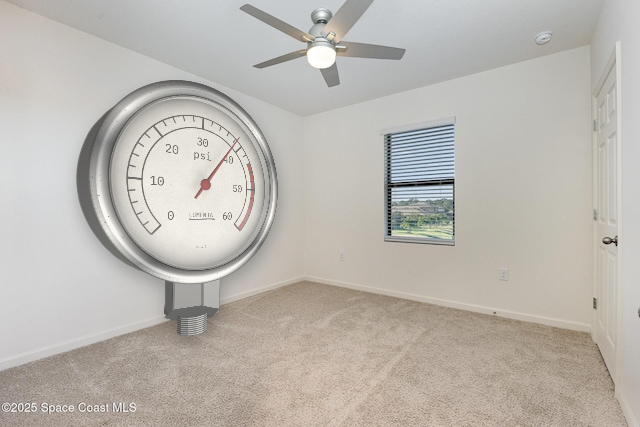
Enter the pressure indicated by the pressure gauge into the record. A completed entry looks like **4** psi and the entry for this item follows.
**38** psi
